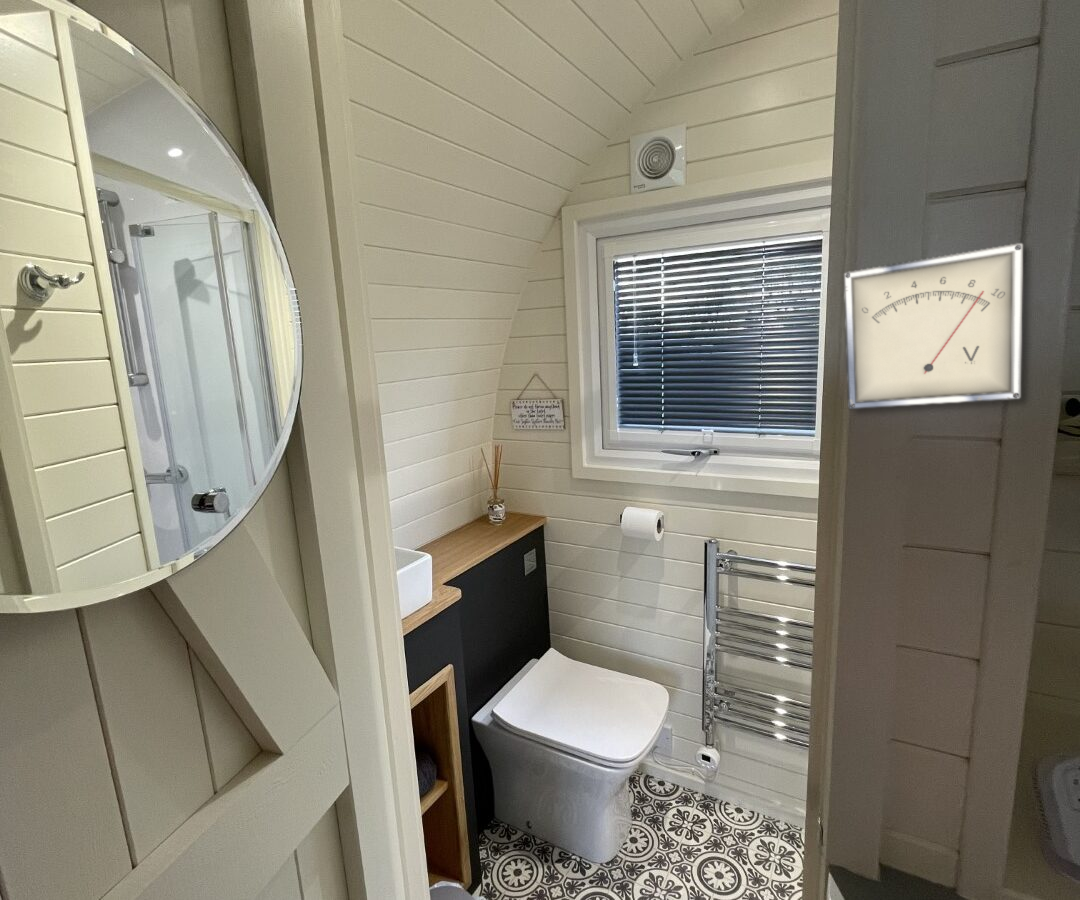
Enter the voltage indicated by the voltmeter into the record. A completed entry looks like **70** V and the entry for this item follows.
**9** V
